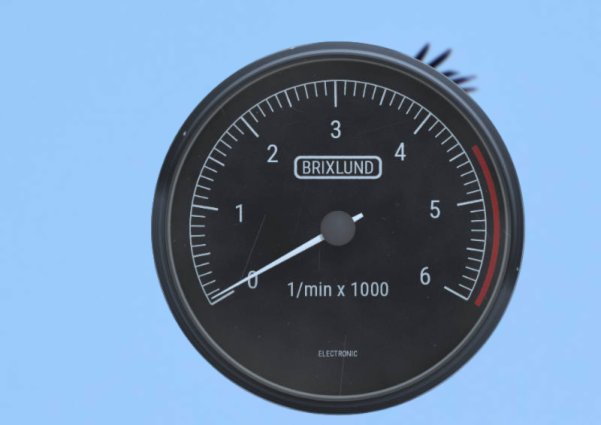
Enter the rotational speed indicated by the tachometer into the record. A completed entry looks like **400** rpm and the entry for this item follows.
**50** rpm
